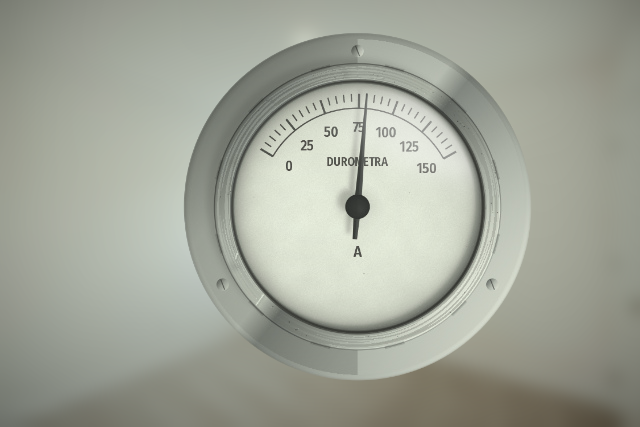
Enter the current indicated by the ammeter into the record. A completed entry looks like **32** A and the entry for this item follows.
**80** A
